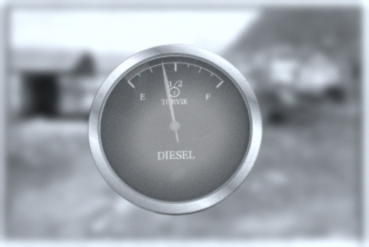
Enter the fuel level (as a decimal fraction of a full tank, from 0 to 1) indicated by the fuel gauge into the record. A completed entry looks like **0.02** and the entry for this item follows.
**0.375**
